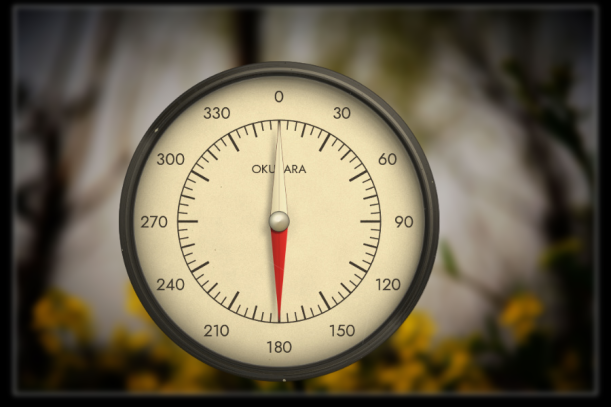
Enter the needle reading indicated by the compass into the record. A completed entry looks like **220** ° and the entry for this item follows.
**180** °
